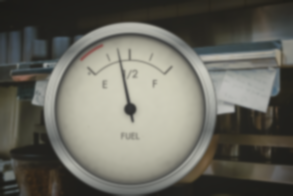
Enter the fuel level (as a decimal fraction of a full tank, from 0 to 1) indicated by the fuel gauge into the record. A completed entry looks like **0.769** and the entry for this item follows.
**0.375**
